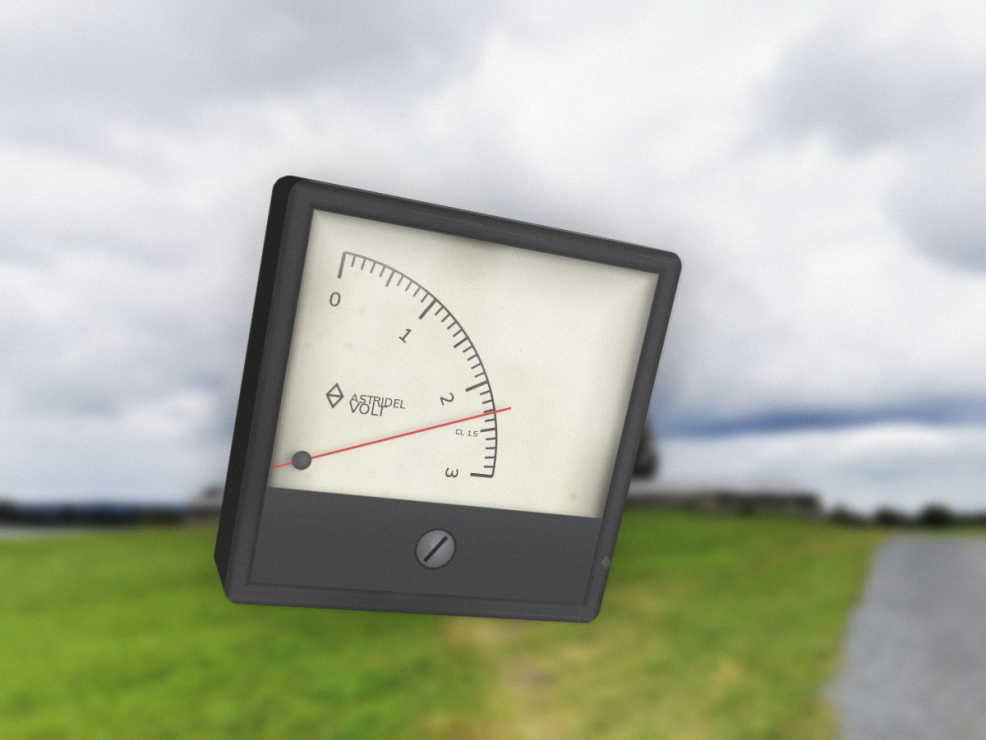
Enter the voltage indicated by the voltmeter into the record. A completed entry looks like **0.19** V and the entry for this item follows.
**2.3** V
